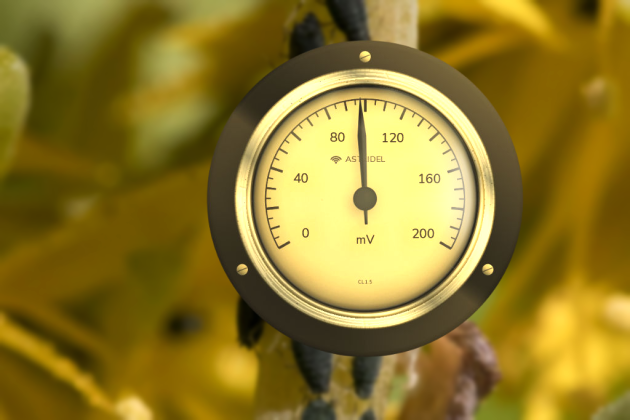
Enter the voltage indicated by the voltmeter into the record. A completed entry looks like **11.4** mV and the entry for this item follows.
**97.5** mV
